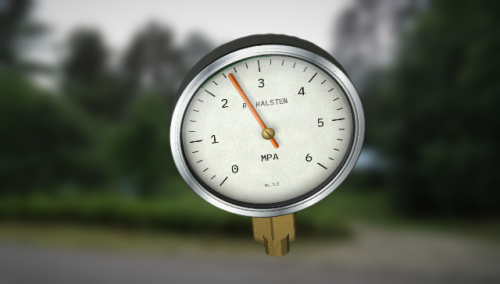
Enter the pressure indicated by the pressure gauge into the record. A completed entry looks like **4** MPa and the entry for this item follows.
**2.5** MPa
